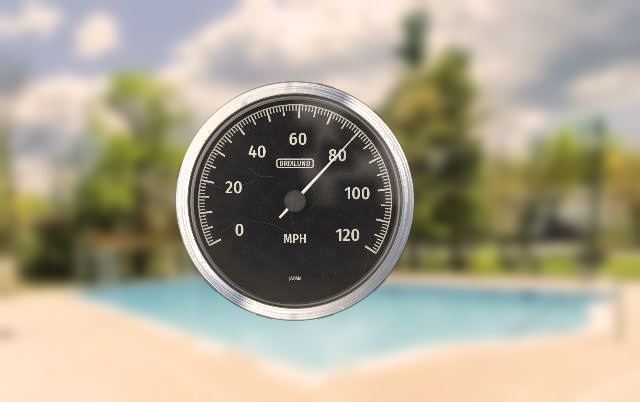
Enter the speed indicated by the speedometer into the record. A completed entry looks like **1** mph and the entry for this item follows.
**80** mph
